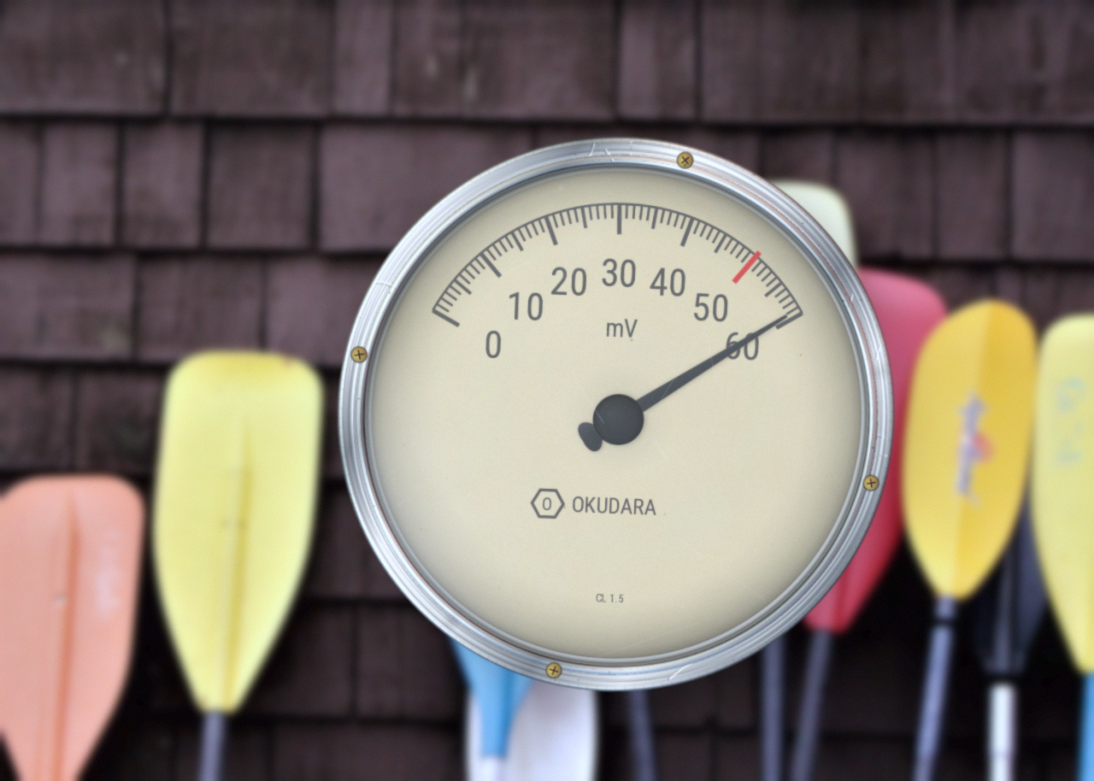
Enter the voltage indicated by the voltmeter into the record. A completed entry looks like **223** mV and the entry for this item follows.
**59** mV
